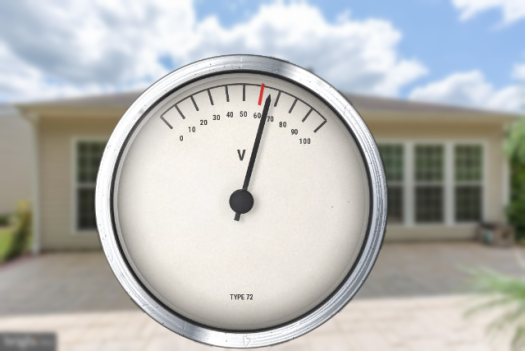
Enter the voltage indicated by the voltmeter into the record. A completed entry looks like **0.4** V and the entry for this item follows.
**65** V
